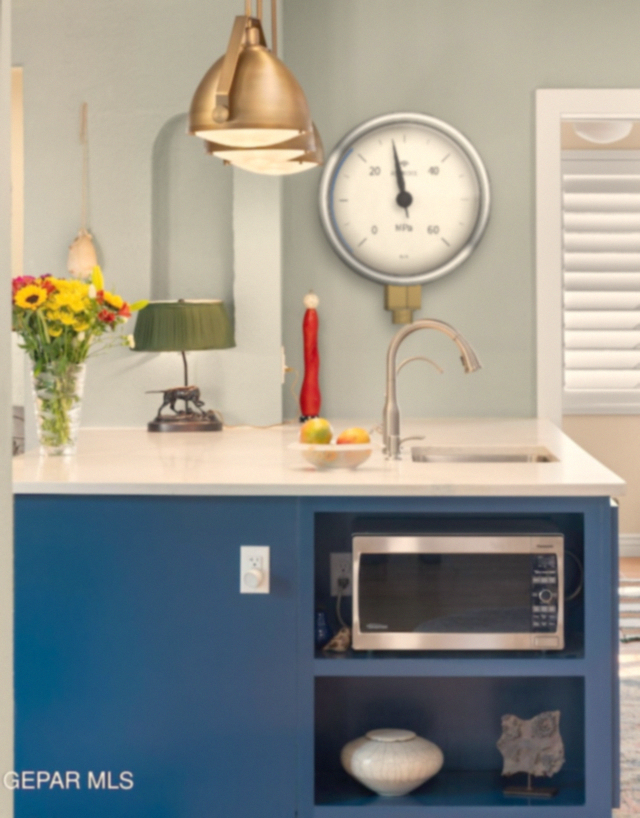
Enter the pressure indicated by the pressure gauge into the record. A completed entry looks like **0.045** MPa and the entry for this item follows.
**27.5** MPa
